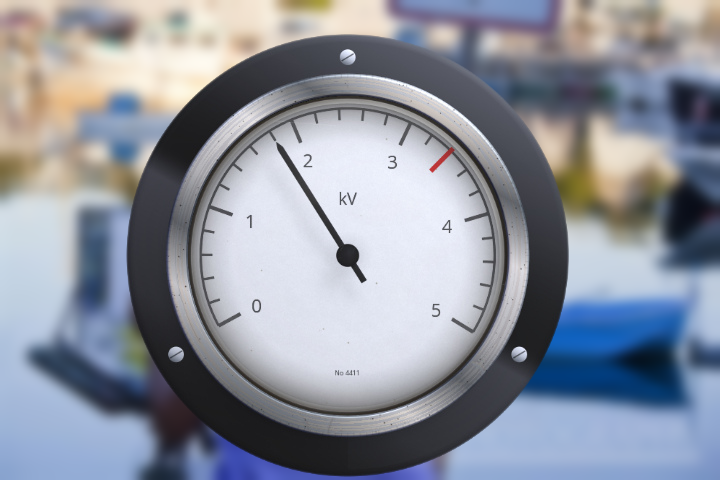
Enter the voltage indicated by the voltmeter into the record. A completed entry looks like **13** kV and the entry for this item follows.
**1.8** kV
